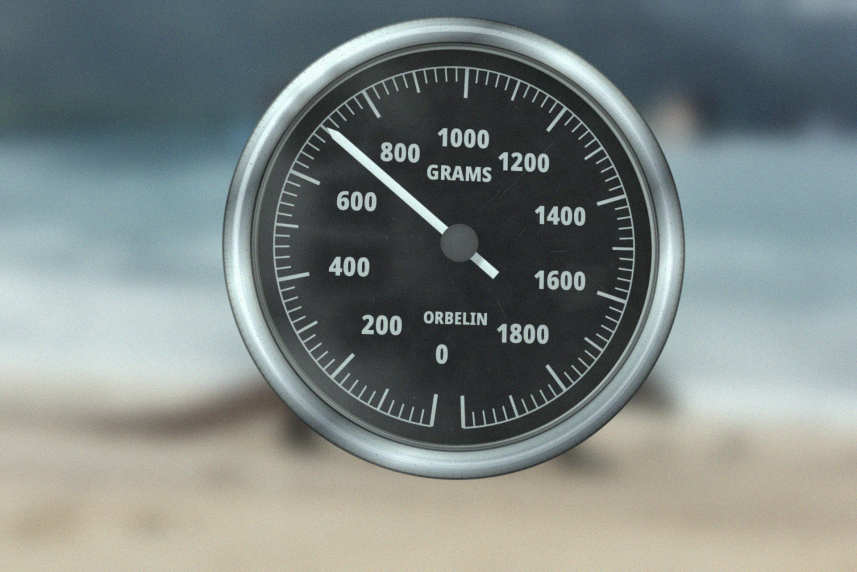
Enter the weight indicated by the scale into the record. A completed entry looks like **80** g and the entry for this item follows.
**700** g
